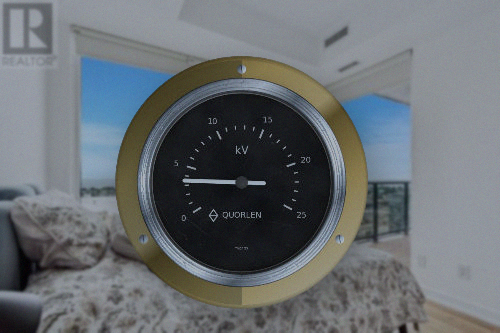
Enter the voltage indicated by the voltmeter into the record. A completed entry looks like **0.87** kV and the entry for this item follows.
**3.5** kV
